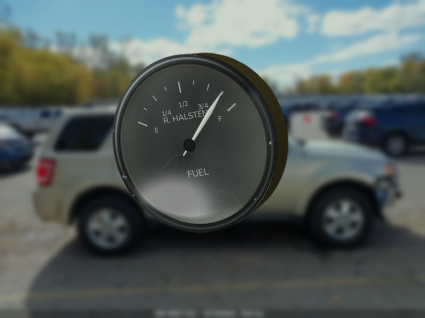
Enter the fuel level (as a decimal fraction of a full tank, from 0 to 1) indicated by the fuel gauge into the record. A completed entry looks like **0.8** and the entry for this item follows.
**0.875**
